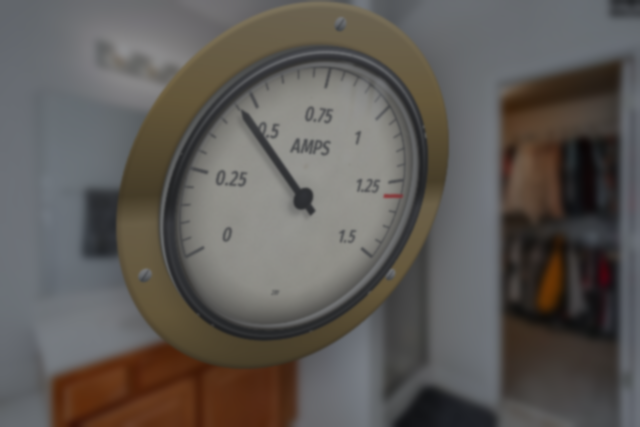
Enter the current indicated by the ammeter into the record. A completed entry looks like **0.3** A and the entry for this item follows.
**0.45** A
